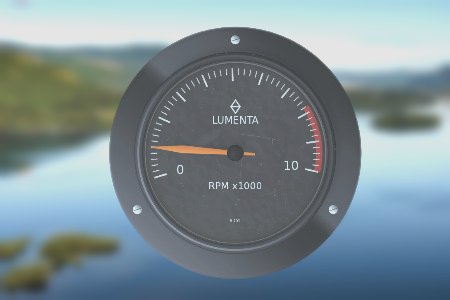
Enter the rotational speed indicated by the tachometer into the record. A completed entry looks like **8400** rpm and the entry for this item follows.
**1000** rpm
